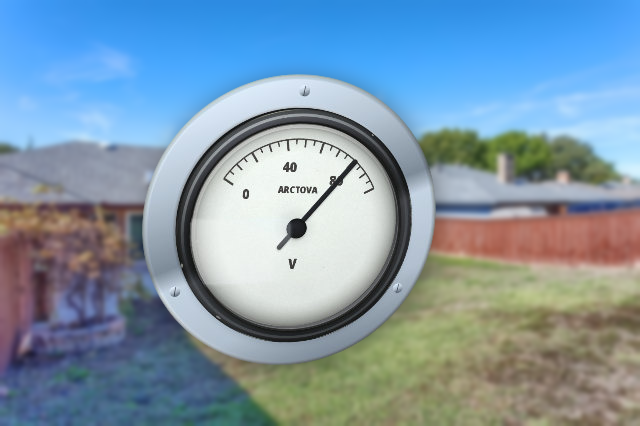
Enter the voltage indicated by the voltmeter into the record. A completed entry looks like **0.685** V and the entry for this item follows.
**80** V
